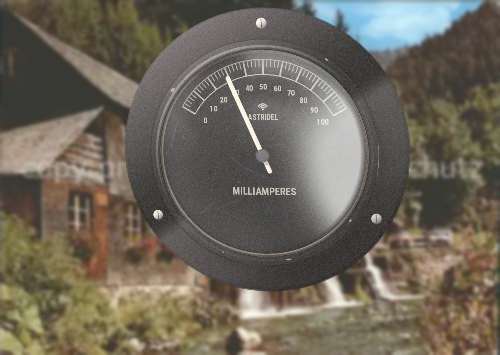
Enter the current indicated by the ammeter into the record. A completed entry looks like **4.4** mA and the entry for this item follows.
**30** mA
